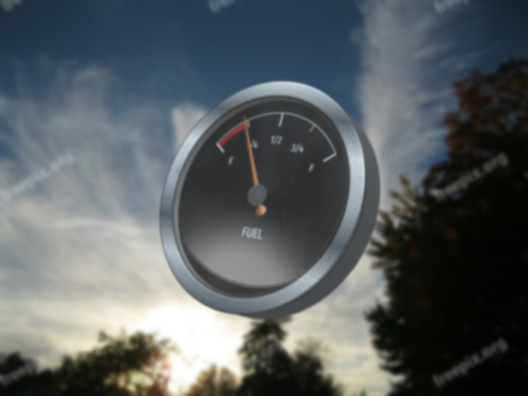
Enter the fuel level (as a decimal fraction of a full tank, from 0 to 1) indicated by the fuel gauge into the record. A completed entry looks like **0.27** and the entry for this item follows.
**0.25**
